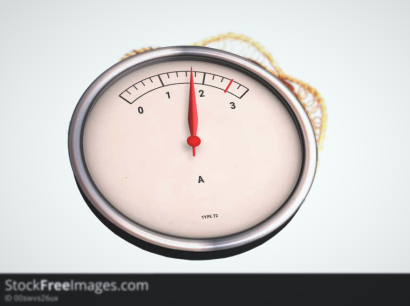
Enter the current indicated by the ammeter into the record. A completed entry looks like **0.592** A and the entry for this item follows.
**1.7** A
